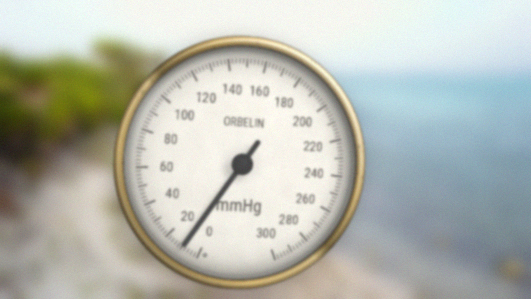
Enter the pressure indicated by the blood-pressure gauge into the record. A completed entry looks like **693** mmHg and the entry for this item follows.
**10** mmHg
